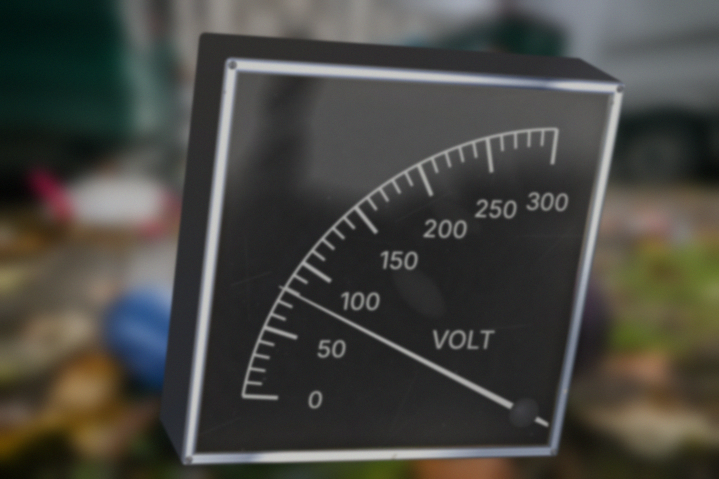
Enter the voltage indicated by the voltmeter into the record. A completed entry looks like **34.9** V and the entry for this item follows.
**80** V
